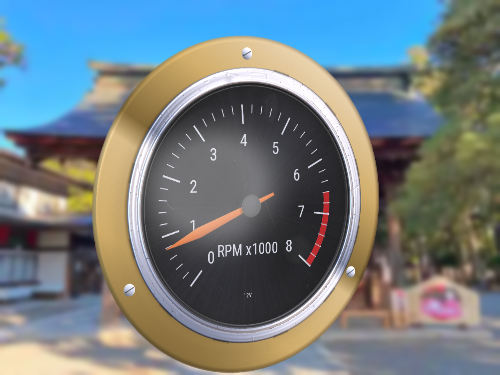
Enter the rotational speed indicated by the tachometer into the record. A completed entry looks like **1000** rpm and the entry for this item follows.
**800** rpm
